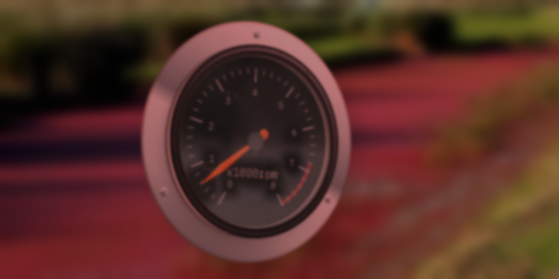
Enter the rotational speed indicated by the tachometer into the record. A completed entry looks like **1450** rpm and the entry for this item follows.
**600** rpm
